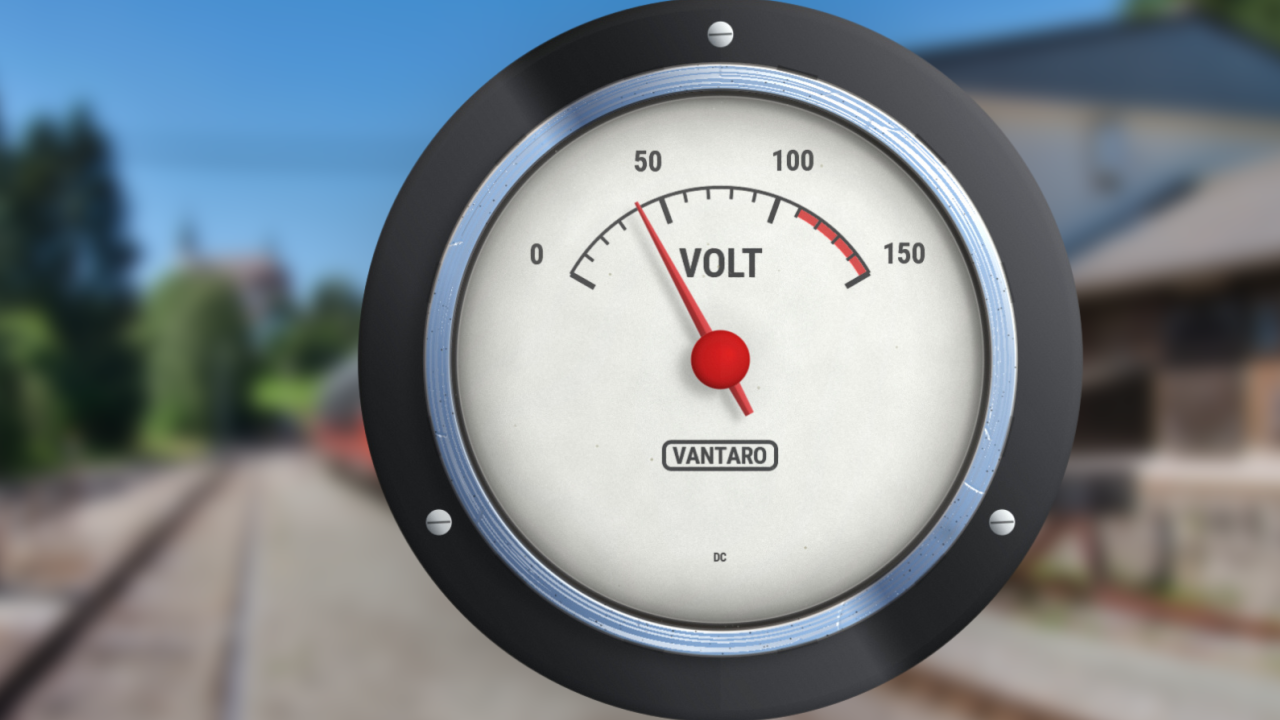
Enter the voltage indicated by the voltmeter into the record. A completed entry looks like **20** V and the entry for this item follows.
**40** V
